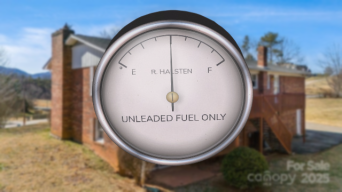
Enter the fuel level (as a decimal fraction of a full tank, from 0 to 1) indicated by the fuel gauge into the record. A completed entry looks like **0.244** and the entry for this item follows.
**0.5**
